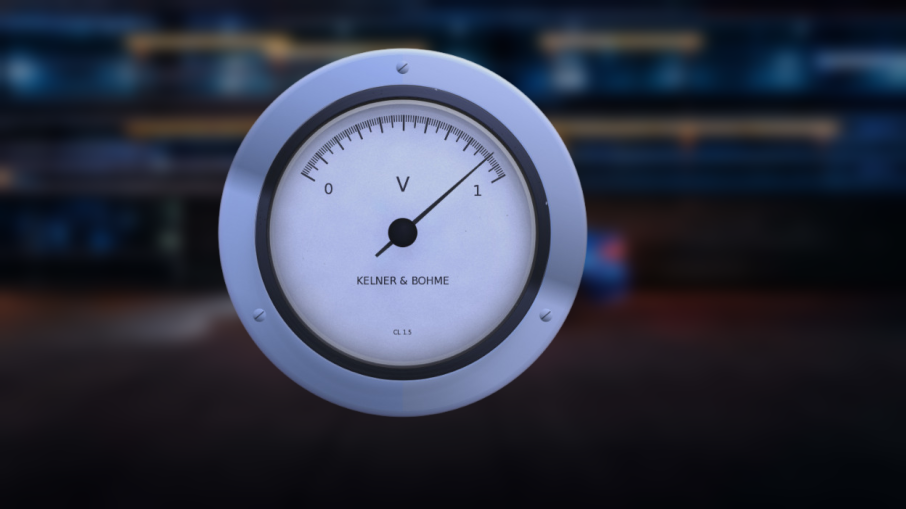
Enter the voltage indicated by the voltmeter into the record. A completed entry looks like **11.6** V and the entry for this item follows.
**0.9** V
